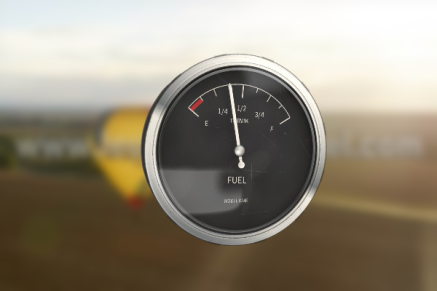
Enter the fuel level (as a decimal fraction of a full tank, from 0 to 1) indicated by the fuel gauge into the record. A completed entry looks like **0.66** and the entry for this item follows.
**0.375**
